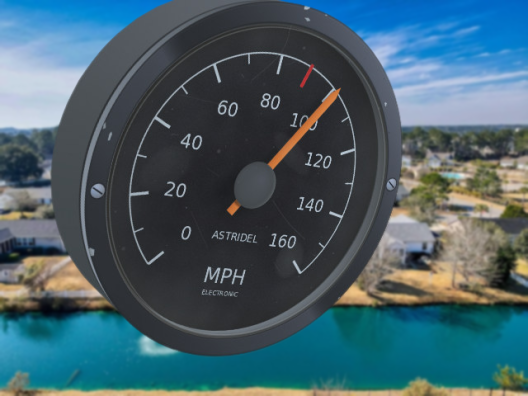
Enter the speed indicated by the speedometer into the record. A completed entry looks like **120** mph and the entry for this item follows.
**100** mph
